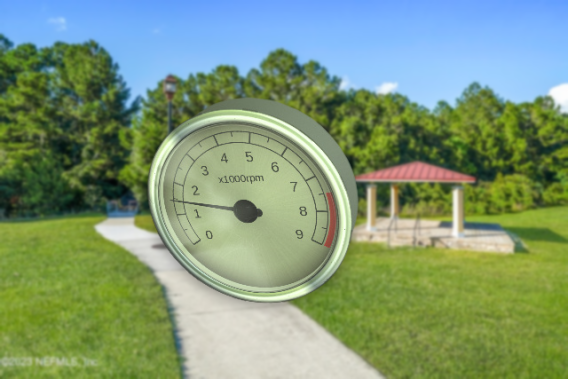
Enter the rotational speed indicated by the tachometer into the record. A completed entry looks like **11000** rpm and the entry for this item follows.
**1500** rpm
